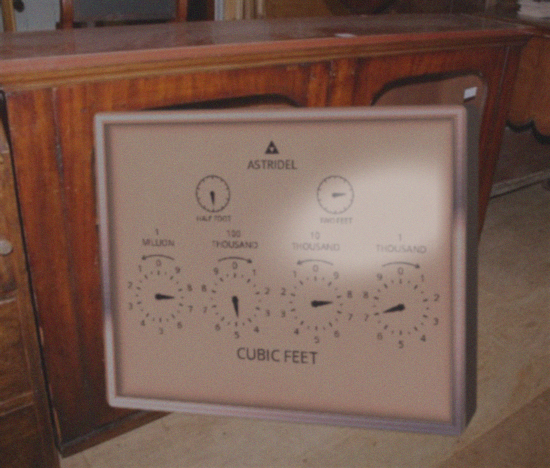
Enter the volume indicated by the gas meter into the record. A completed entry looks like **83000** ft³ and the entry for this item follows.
**747700** ft³
